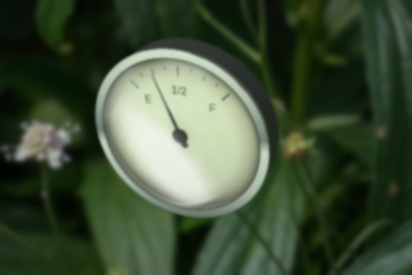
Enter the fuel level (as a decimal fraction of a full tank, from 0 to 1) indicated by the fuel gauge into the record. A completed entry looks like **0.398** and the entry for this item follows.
**0.25**
